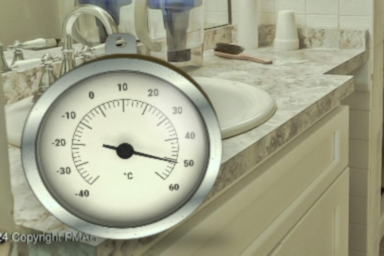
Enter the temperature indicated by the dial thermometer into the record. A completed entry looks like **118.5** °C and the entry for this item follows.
**50** °C
